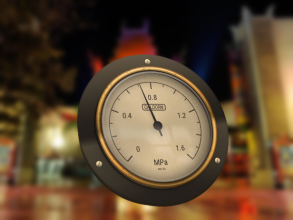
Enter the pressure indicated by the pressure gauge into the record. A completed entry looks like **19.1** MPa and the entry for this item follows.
**0.7** MPa
